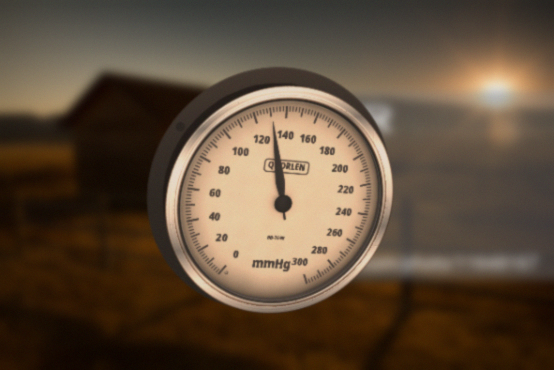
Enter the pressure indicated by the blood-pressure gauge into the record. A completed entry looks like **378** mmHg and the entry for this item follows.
**130** mmHg
